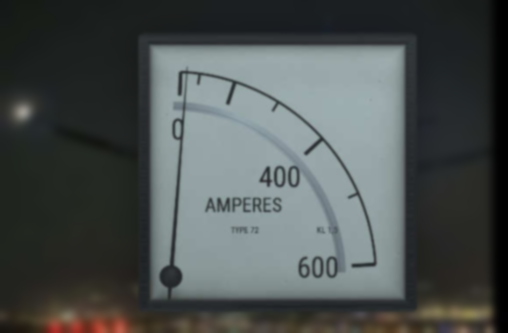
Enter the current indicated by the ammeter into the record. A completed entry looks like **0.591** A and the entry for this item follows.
**50** A
